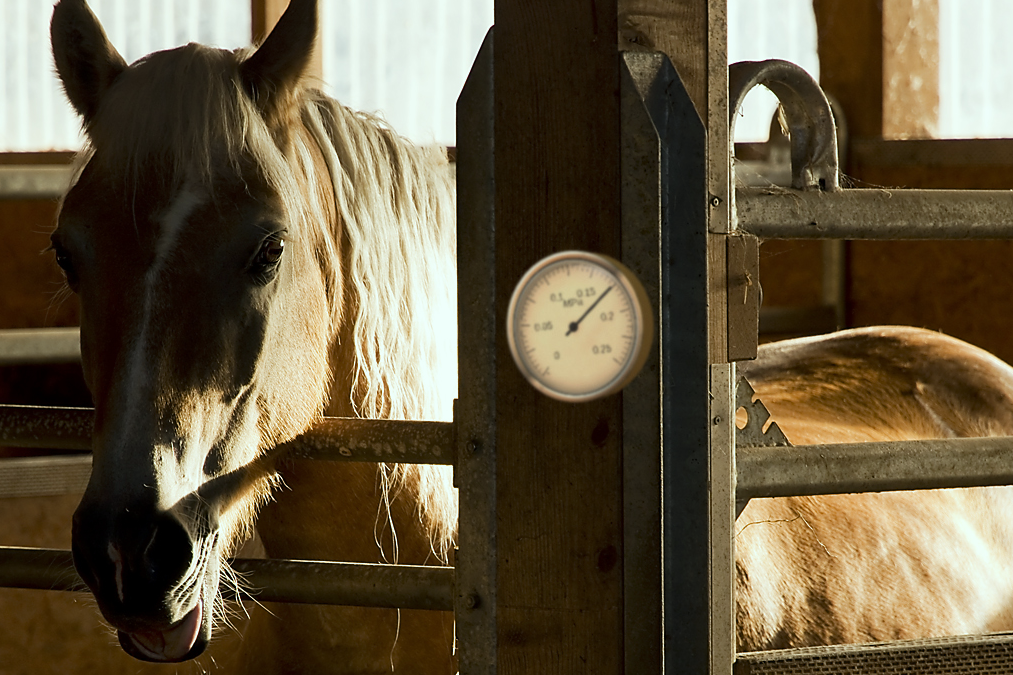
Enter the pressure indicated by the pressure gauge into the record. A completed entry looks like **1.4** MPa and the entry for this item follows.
**0.175** MPa
